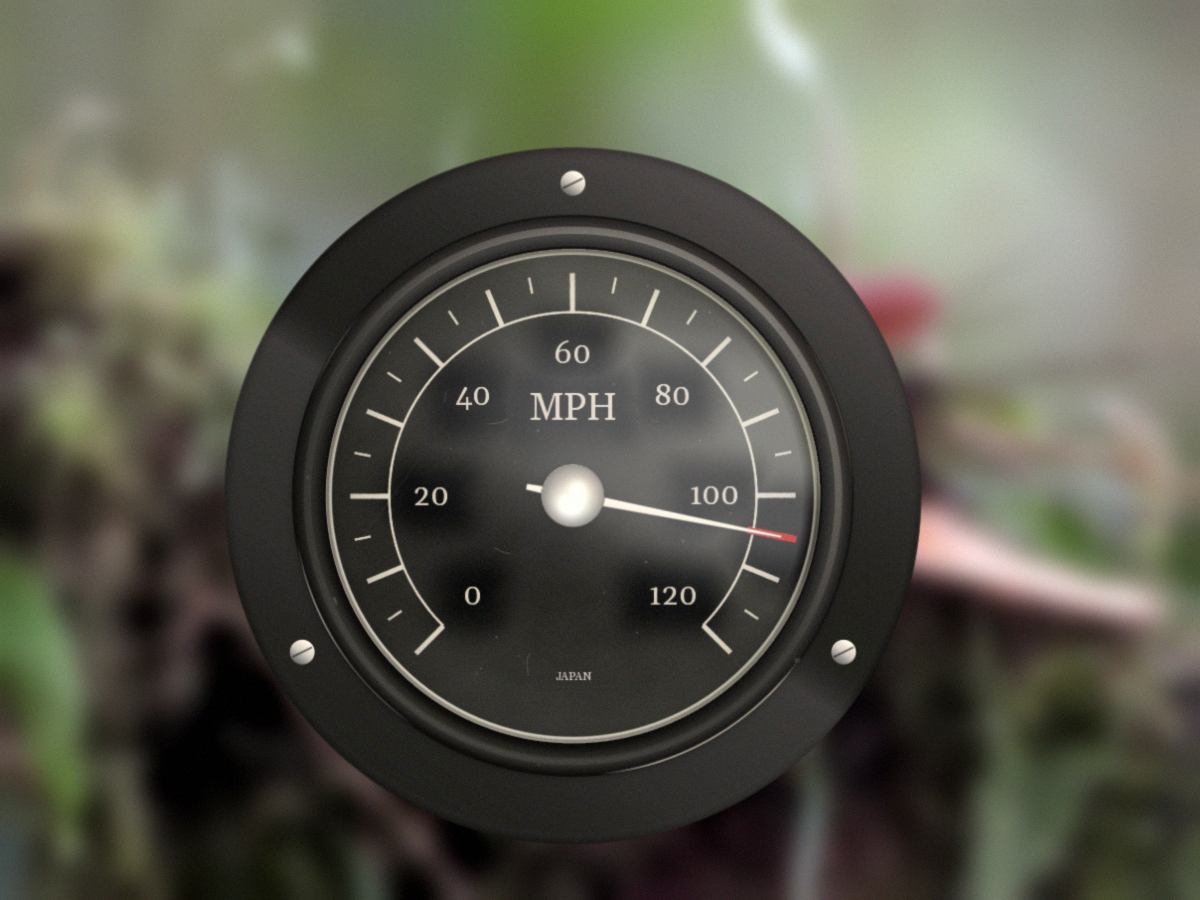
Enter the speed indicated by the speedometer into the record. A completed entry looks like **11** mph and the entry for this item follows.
**105** mph
